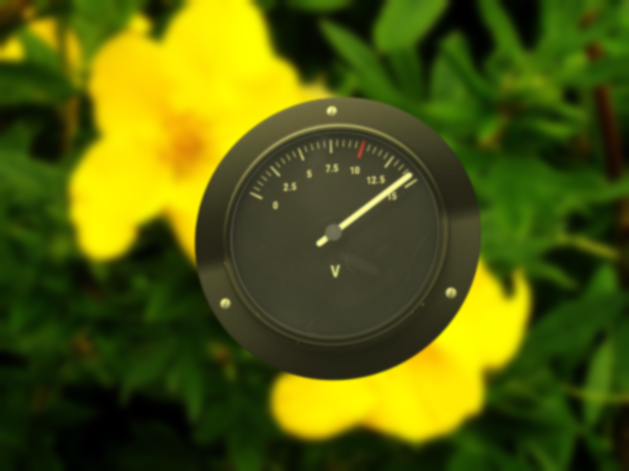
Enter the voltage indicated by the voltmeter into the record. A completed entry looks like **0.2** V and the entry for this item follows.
**14.5** V
